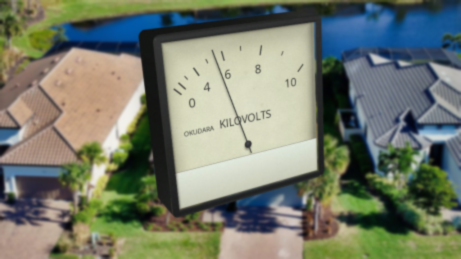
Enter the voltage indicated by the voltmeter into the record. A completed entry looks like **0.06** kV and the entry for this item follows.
**5.5** kV
